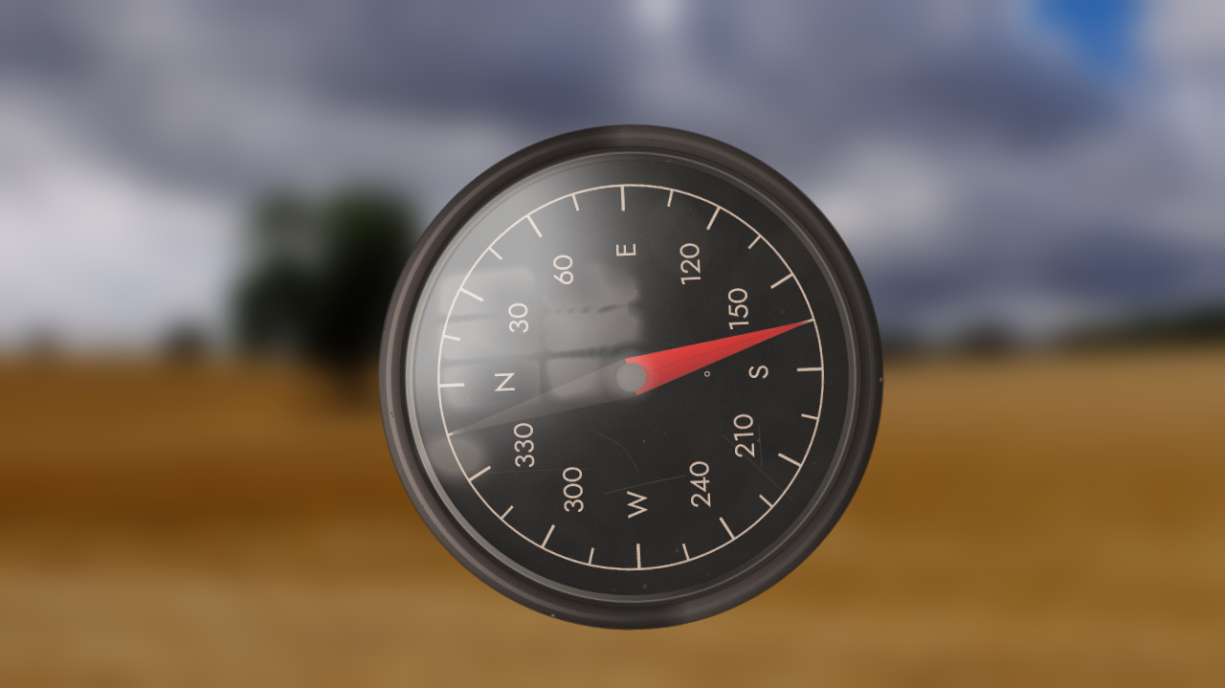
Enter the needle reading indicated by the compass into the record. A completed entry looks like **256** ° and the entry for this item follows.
**165** °
